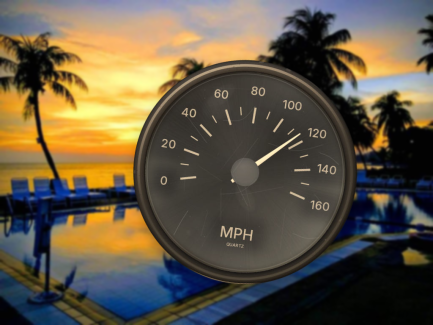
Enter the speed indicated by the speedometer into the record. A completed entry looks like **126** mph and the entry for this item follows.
**115** mph
